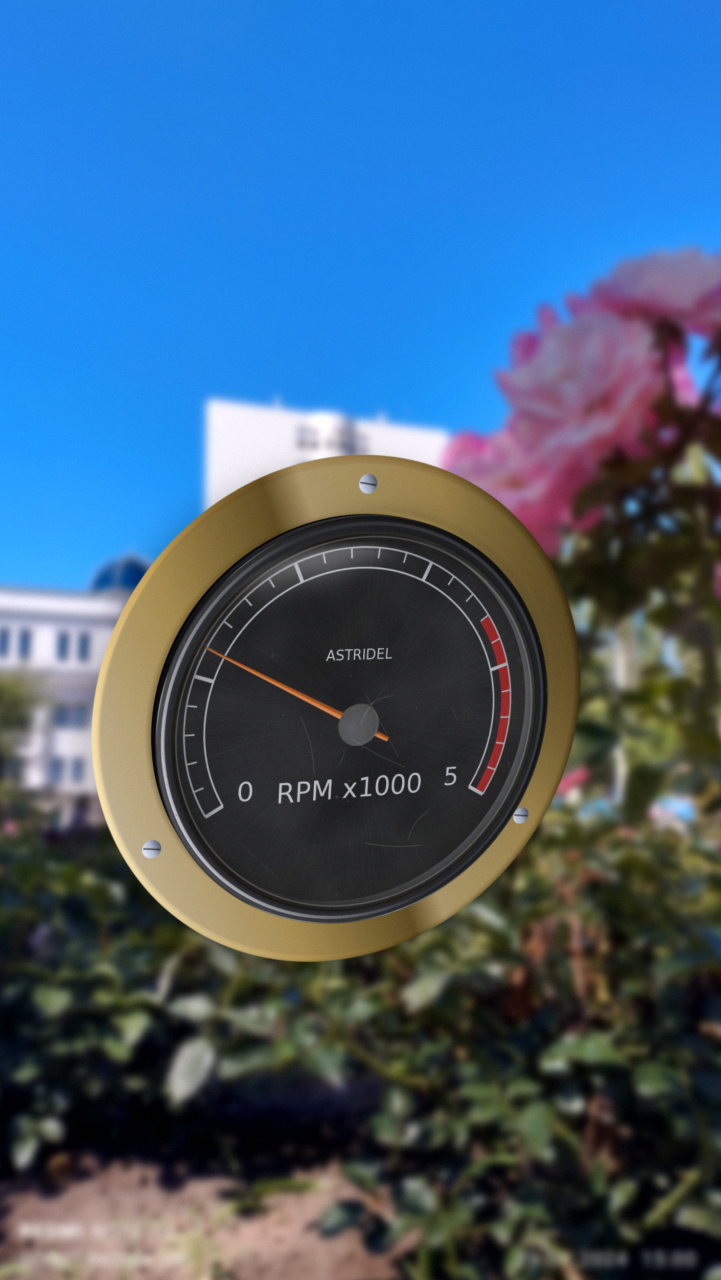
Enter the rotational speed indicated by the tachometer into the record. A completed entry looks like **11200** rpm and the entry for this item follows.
**1200** rpm
